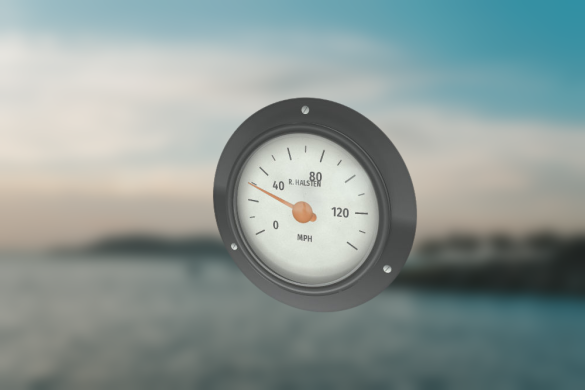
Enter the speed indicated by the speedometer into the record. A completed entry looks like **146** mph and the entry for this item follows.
**30** mph
